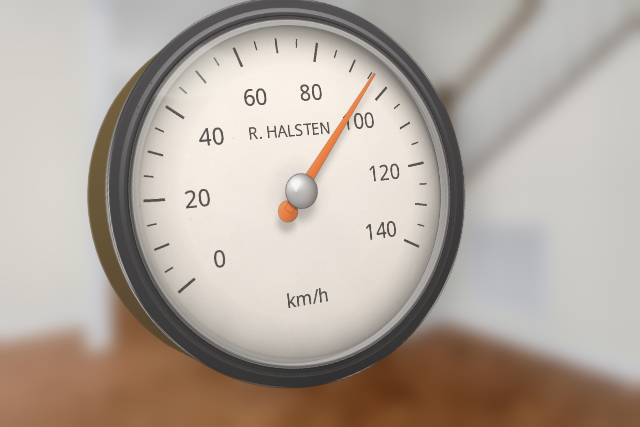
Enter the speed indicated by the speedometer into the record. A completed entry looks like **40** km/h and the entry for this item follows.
**95** km/h
